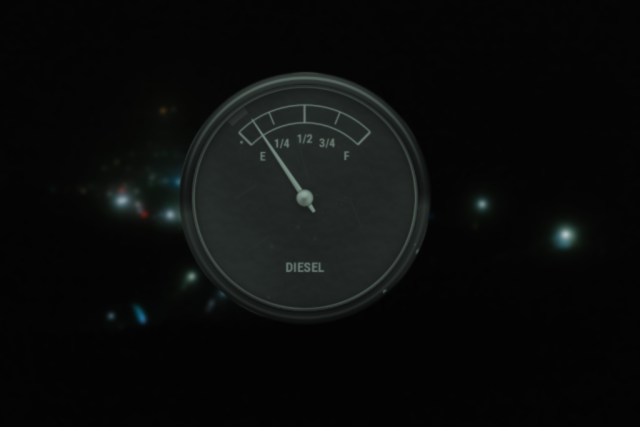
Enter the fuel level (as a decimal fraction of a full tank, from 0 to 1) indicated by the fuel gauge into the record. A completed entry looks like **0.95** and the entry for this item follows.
**0.125**
